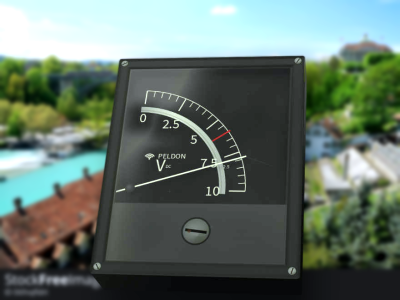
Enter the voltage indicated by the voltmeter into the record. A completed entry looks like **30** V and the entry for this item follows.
**8** V
